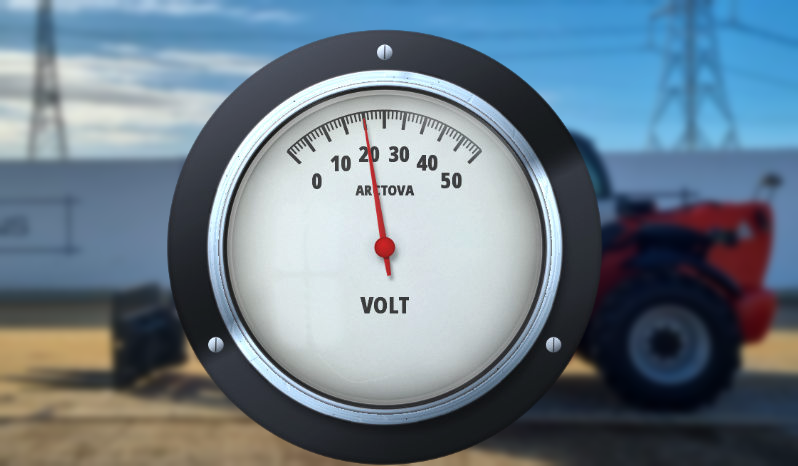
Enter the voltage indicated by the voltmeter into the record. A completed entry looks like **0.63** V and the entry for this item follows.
**20** V
